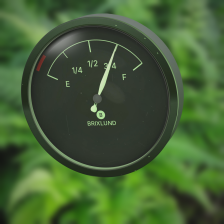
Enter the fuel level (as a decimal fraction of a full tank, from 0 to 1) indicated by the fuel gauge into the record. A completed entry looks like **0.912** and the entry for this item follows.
**0.75**
